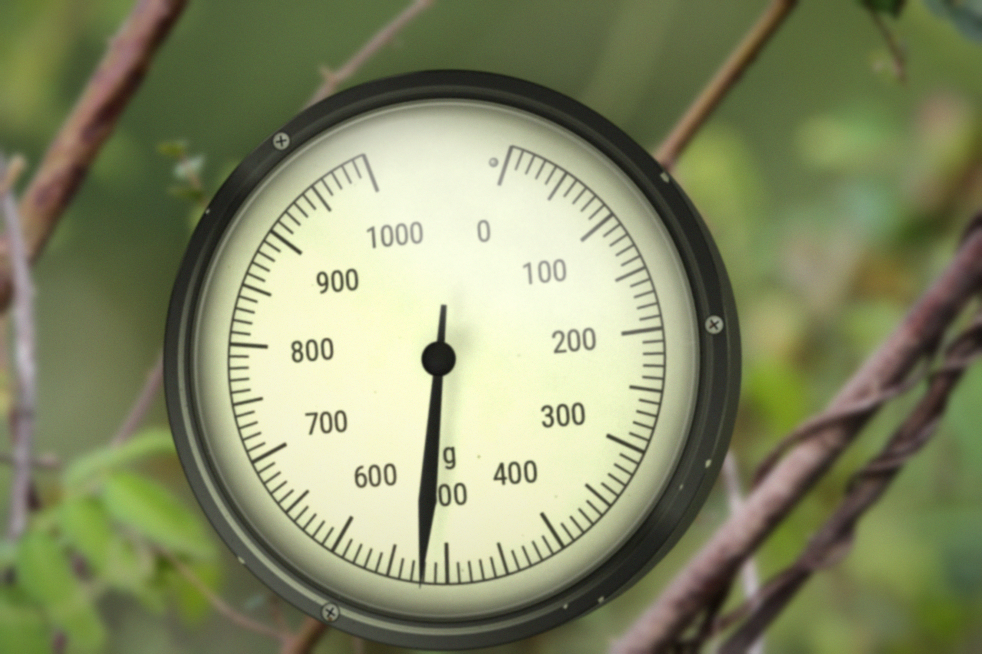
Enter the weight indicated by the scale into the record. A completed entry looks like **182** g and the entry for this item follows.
**520** g
